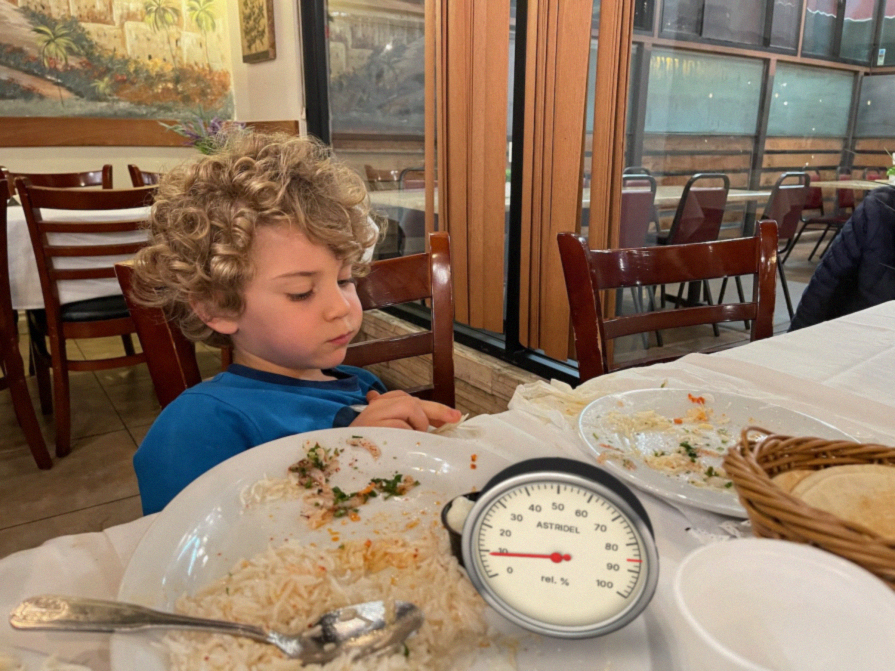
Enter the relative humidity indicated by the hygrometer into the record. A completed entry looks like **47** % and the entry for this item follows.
**10** %
